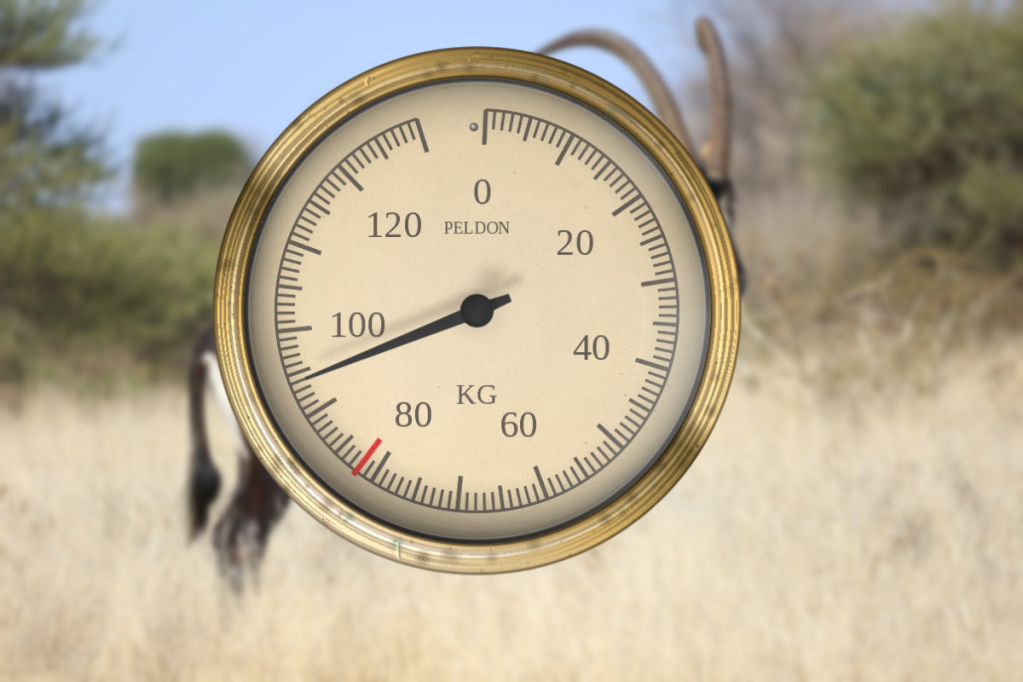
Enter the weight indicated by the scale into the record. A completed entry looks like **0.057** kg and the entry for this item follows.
**94** kg
